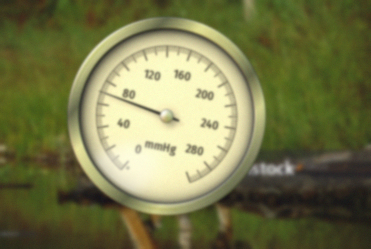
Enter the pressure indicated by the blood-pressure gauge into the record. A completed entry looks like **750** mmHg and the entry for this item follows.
**70** mmHg
